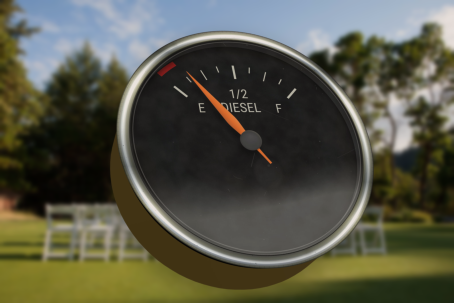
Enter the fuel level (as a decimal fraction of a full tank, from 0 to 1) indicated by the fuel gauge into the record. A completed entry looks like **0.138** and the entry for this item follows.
**0.125**
